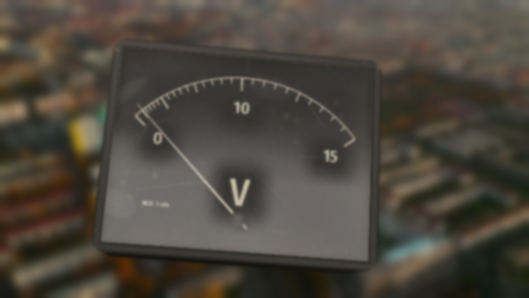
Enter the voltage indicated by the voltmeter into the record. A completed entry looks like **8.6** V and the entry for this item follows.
**2.5** V
